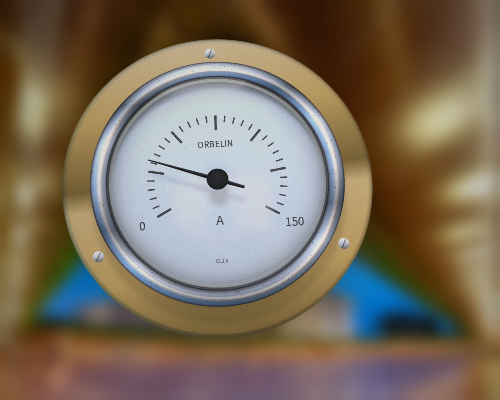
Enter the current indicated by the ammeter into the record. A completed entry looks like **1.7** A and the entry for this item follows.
**30** A
